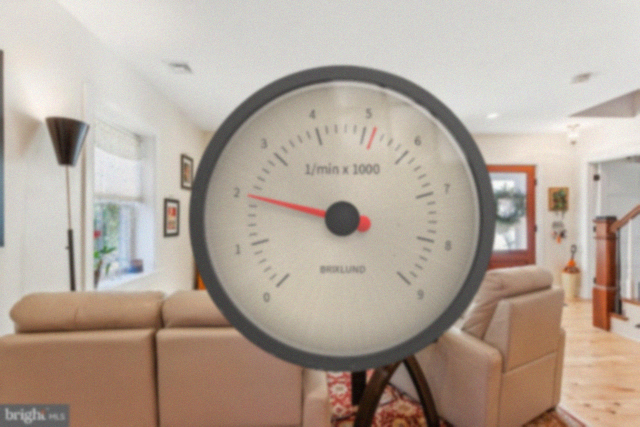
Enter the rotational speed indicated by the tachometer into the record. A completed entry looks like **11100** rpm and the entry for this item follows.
**2000** rpm
